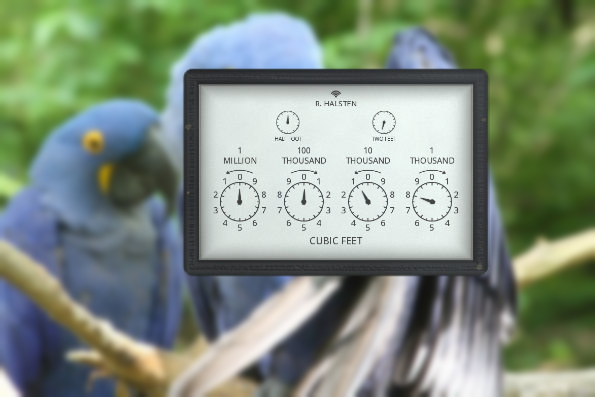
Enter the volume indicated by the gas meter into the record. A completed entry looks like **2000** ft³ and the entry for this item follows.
**800** ft³
